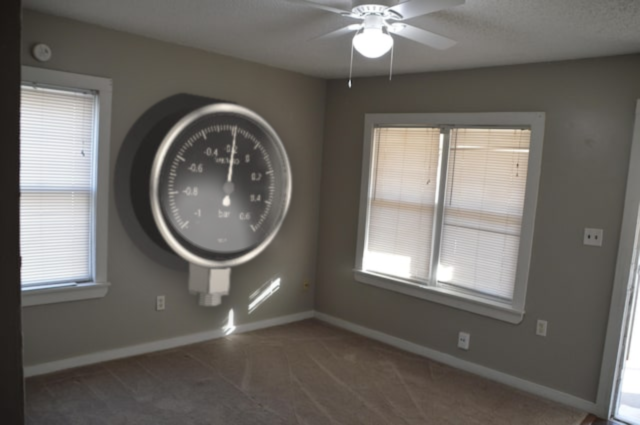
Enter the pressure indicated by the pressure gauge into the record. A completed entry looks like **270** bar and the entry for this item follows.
**-0.2** bar
